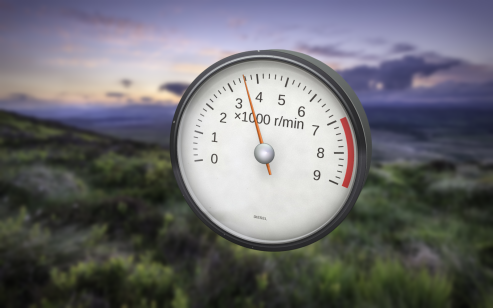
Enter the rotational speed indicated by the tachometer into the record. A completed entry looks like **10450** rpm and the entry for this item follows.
**3600** rpm
